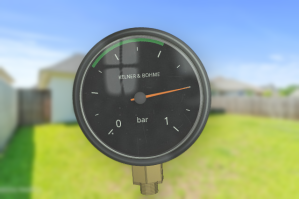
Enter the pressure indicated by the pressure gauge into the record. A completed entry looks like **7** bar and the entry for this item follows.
**0.8** bar
